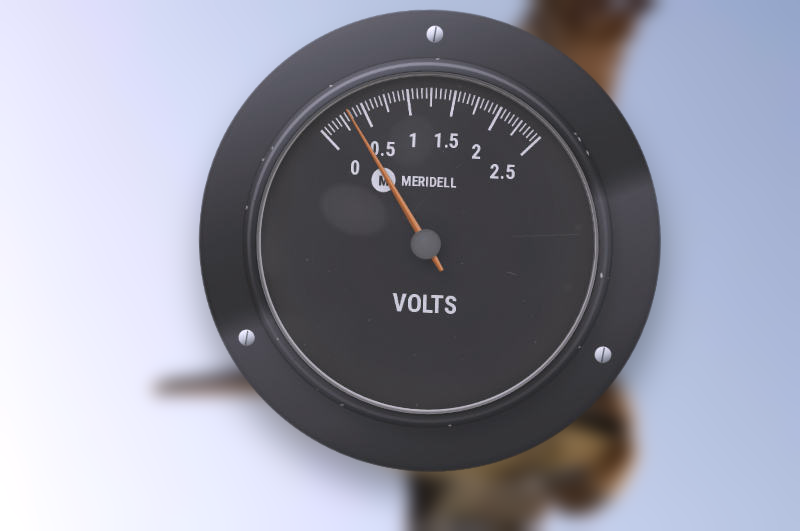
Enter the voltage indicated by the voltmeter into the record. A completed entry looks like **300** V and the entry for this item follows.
**0.35** V
